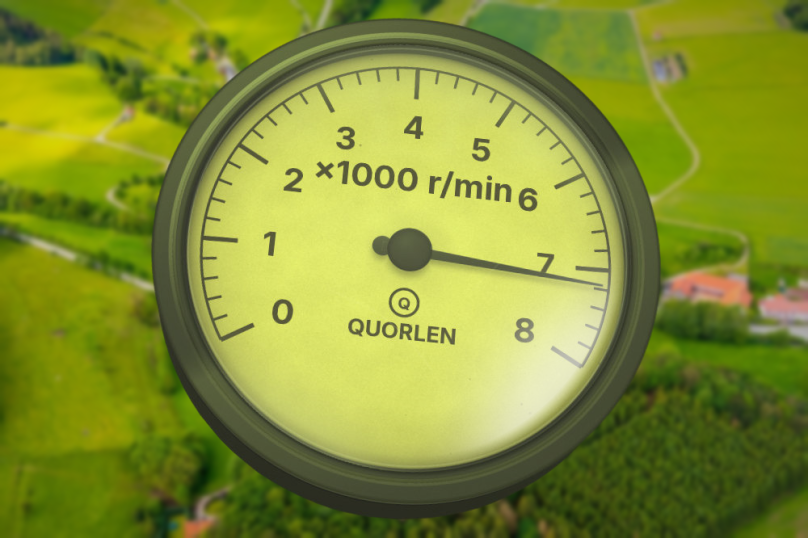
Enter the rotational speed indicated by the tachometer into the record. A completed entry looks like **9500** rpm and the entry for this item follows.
**7200** rpm
